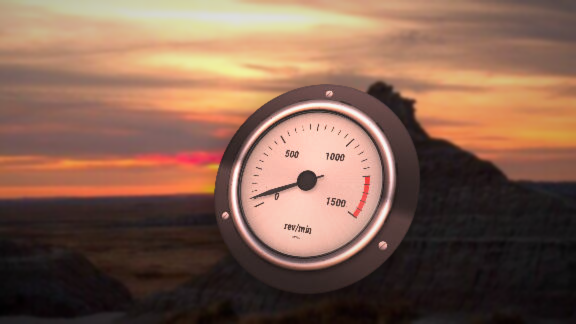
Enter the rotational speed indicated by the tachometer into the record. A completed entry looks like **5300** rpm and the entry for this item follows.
**50** rpm
